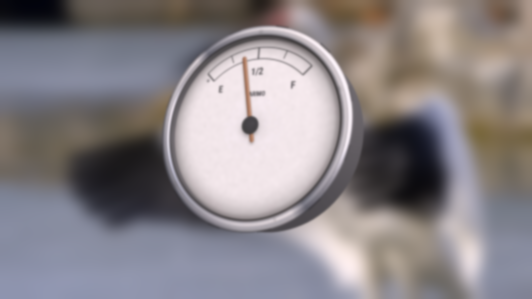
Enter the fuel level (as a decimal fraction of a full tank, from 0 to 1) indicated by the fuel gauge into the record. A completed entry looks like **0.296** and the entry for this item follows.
**0.375**
